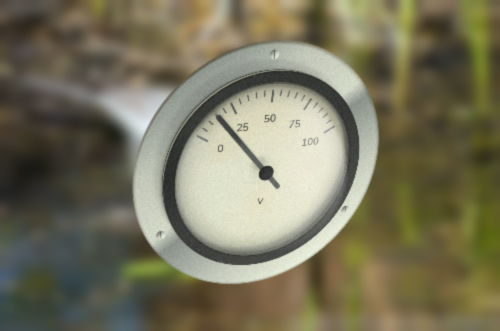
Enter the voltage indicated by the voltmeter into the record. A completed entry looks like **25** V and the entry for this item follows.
**15** V
